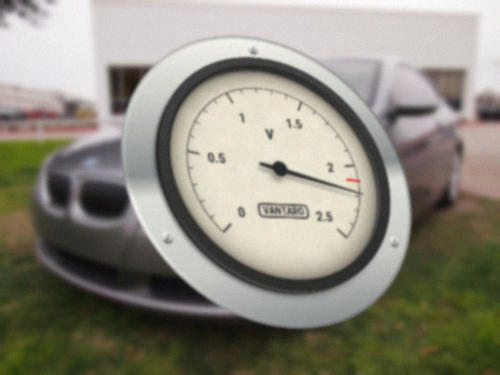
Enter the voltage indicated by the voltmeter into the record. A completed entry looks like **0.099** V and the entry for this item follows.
**2.2** V
